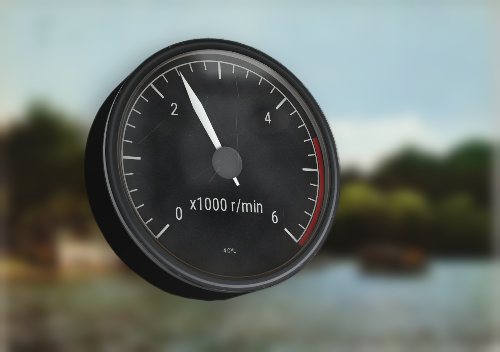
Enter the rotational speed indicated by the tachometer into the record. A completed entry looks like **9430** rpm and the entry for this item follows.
**2400** rpm
